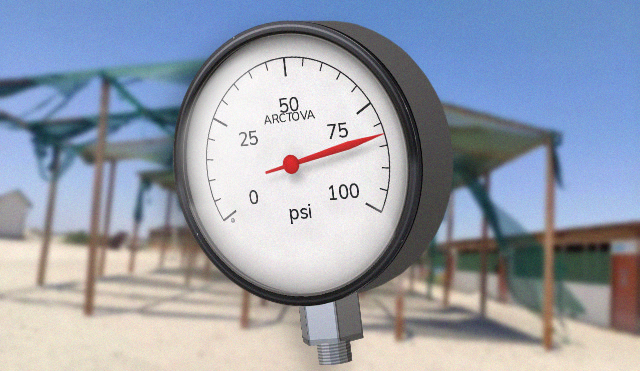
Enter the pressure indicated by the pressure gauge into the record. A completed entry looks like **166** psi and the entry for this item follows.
**82.5** psi
